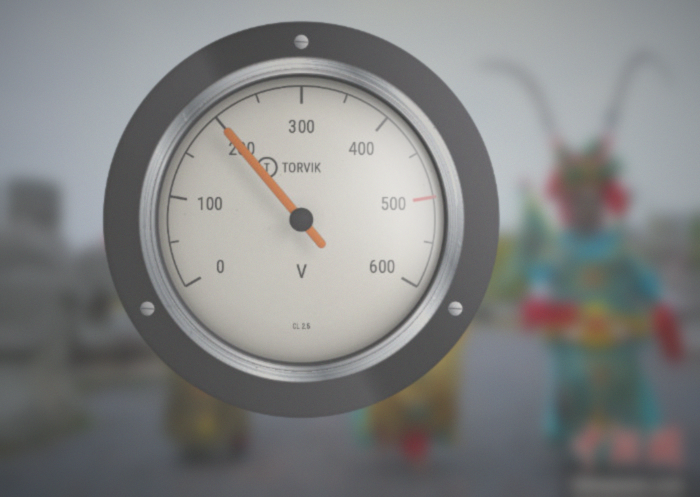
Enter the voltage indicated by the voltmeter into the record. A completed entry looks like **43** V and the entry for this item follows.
**200** V
